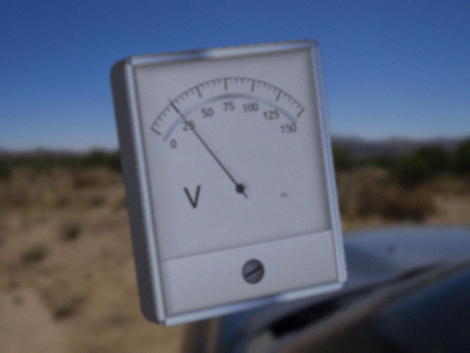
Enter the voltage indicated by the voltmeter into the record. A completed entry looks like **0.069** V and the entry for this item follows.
**25** V
